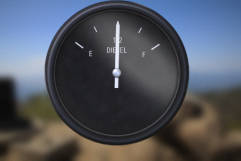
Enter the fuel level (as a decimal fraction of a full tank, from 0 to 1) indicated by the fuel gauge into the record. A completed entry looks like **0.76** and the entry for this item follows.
**0.5**
